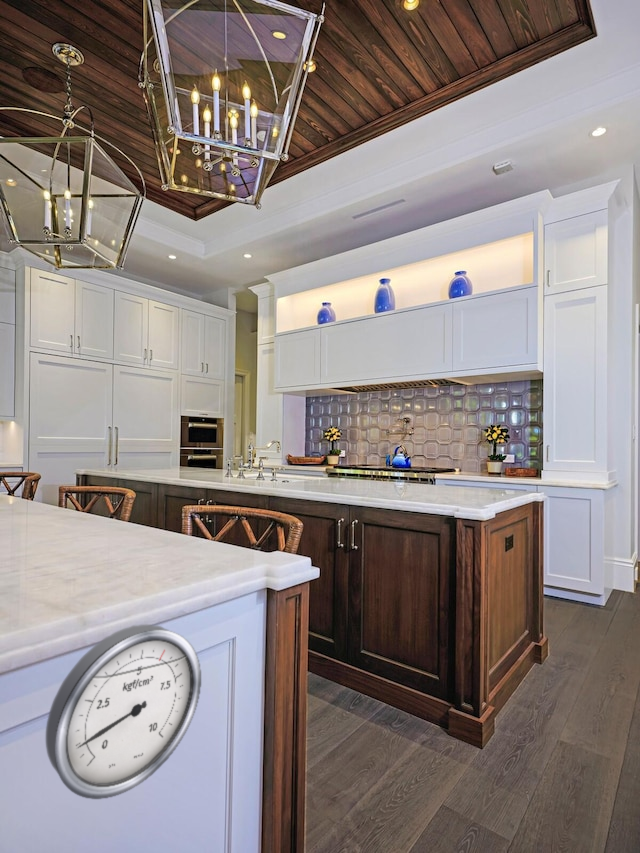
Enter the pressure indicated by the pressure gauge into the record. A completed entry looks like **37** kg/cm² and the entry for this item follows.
**1** kg/cm²
